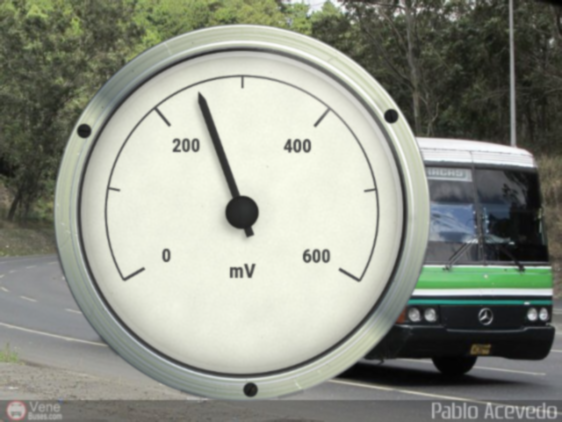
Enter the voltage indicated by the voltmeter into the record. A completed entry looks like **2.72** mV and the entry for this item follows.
**250** mV
